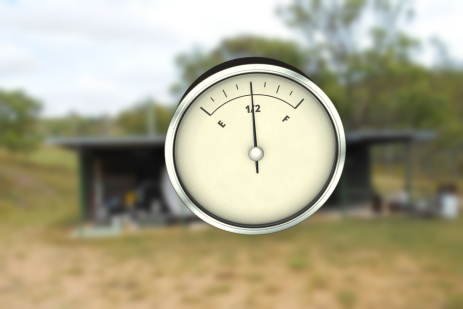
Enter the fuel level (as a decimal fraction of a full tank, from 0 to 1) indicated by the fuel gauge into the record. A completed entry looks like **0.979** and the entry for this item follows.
**0.5**
